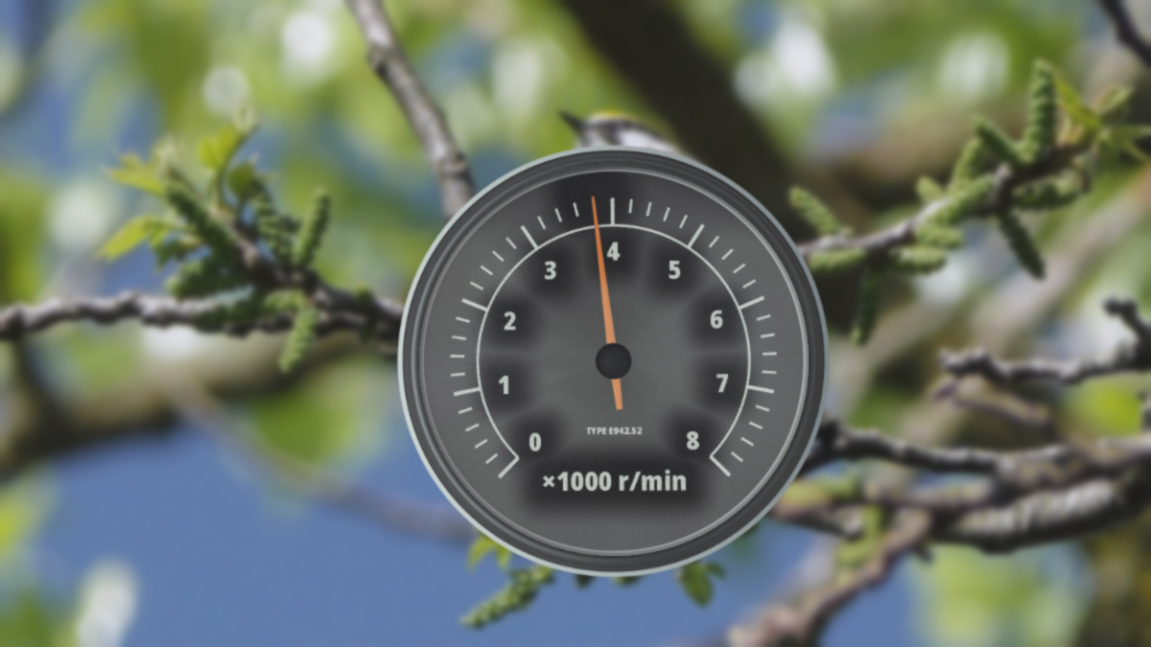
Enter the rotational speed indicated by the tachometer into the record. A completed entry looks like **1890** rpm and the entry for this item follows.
**3800** rpm
